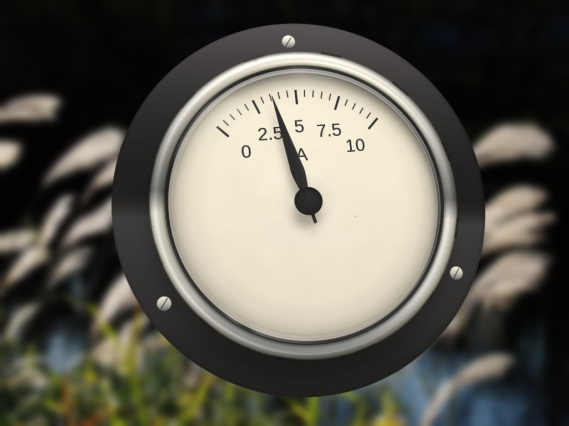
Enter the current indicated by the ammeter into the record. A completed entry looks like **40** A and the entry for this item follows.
**3.5** A
